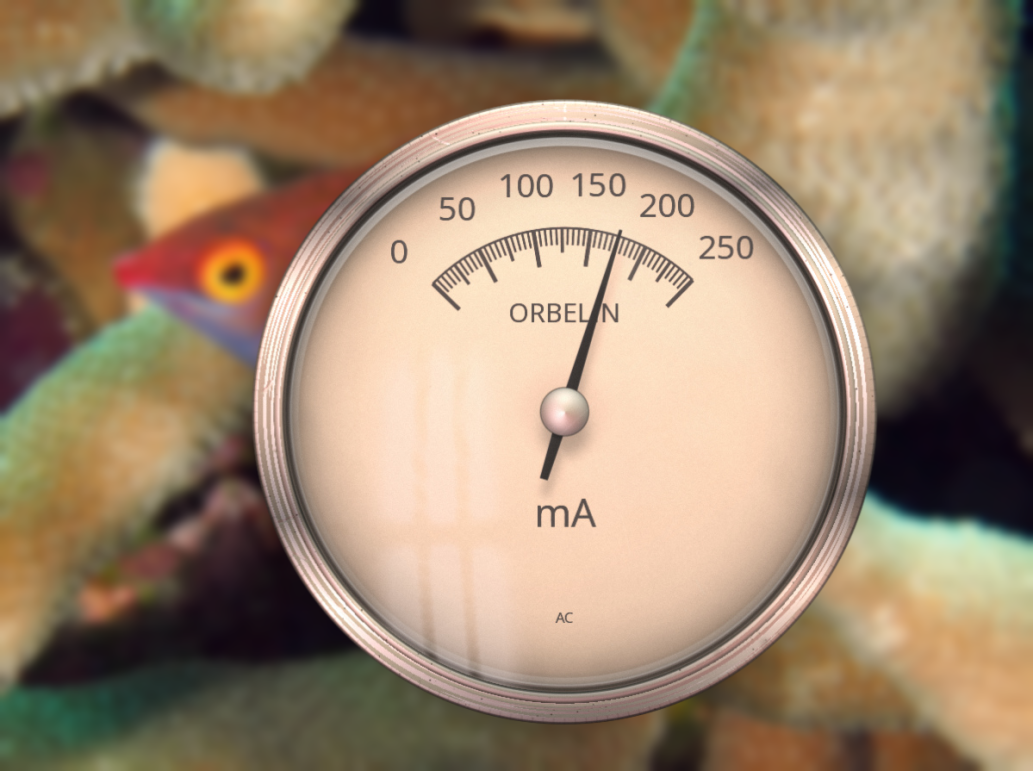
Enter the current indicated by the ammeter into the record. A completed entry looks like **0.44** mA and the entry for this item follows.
**175** mA
